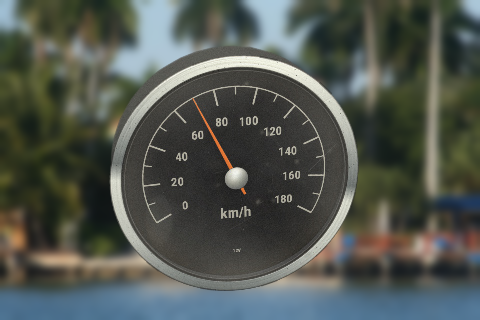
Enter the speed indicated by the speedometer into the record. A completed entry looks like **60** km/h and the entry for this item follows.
**70** km/h
